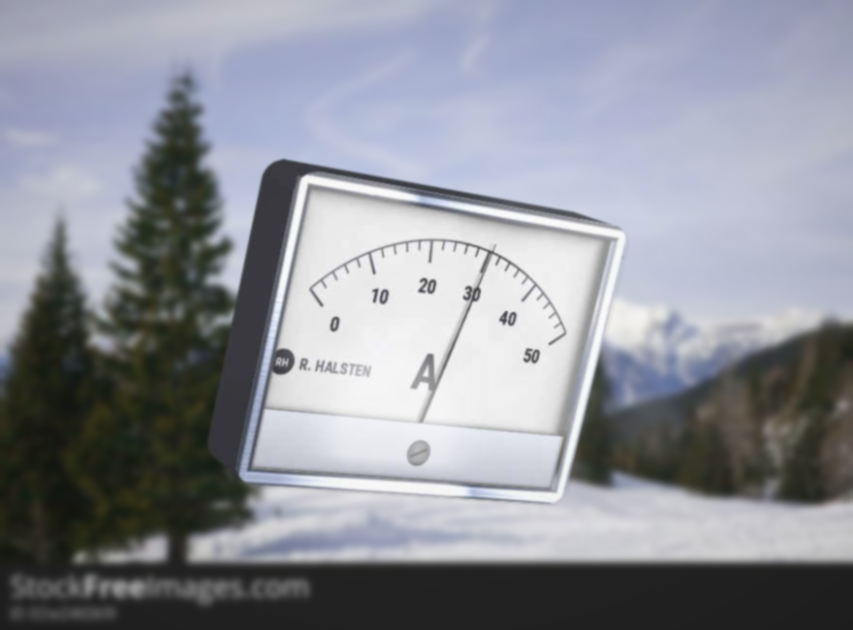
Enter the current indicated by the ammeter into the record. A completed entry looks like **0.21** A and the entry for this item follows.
**30** A
